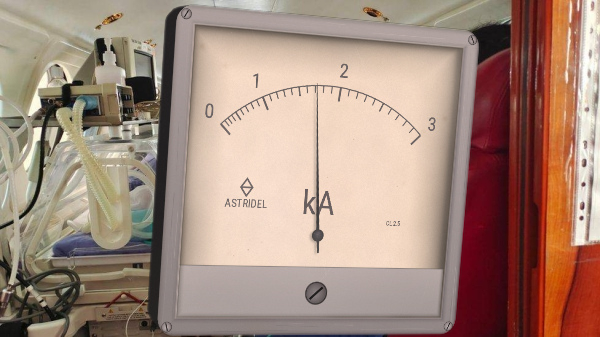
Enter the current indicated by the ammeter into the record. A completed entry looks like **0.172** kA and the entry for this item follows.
**1.7** kA
